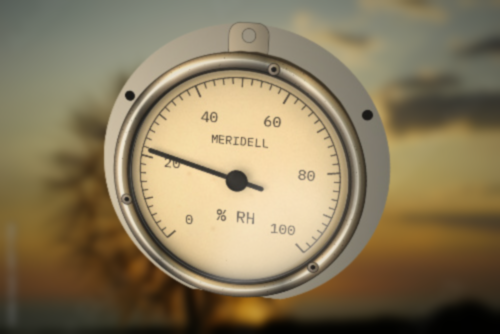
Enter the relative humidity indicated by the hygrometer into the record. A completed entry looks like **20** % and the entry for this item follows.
**22** %
